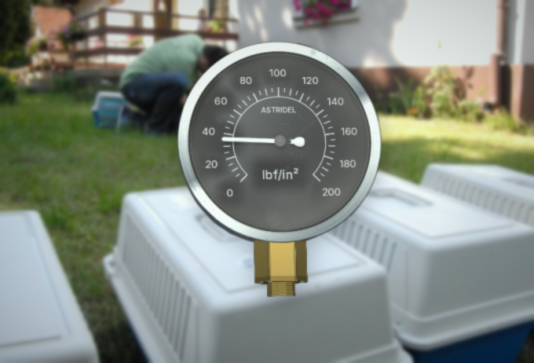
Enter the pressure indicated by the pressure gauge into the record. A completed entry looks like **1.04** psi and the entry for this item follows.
**35** psi
